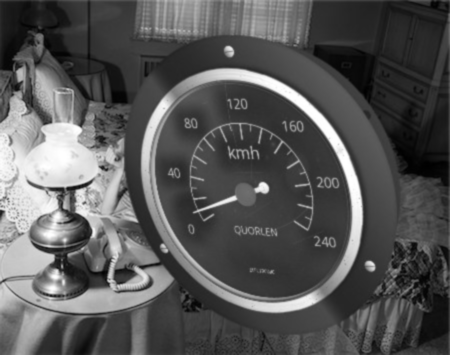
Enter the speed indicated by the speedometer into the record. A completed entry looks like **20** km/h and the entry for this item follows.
**10** km/h
